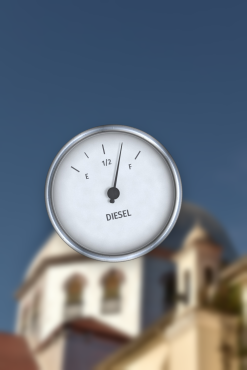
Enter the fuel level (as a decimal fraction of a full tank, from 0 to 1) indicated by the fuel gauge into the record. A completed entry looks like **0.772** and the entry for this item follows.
**0.75**
